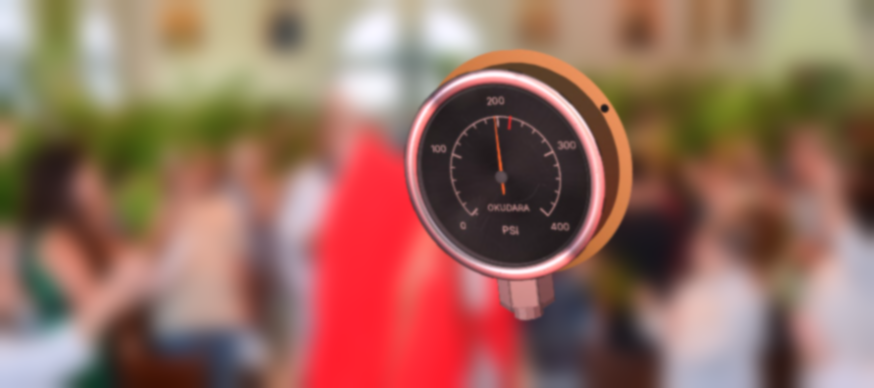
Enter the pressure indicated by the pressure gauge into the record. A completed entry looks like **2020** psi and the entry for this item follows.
**200** psi
